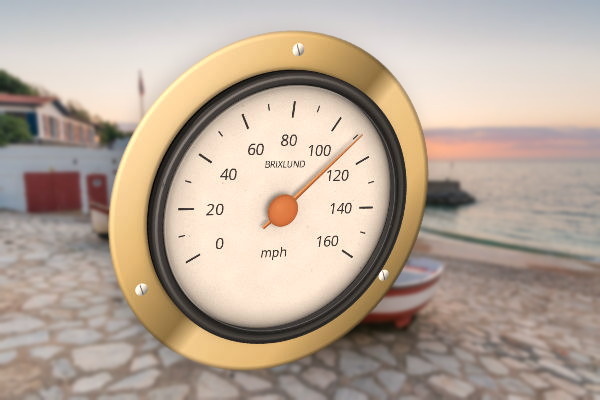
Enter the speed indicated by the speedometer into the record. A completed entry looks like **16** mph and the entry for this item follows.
**110** mph
